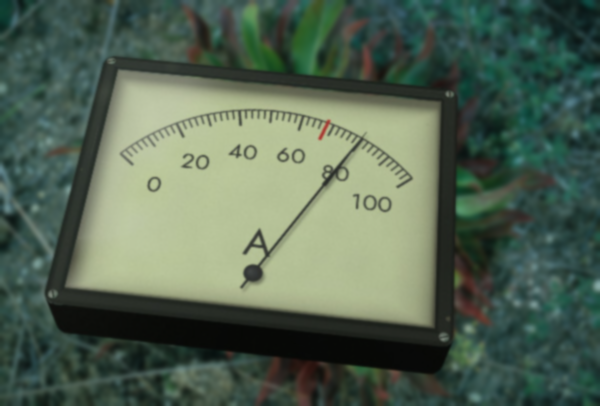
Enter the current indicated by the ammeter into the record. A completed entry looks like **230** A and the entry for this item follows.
**80** A
